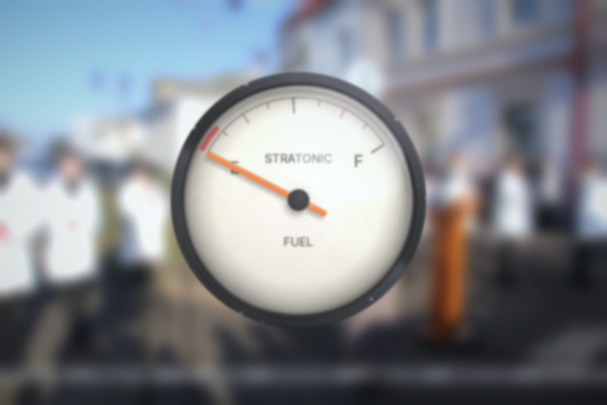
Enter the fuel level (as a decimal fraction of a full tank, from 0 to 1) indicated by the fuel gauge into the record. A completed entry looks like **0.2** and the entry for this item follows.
**0**
